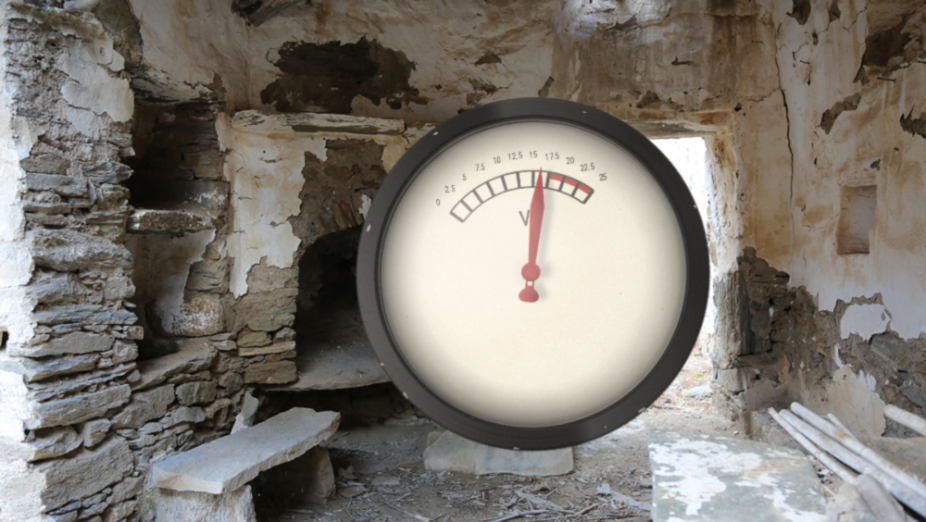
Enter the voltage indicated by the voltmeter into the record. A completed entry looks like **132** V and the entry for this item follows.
**16.25** V
